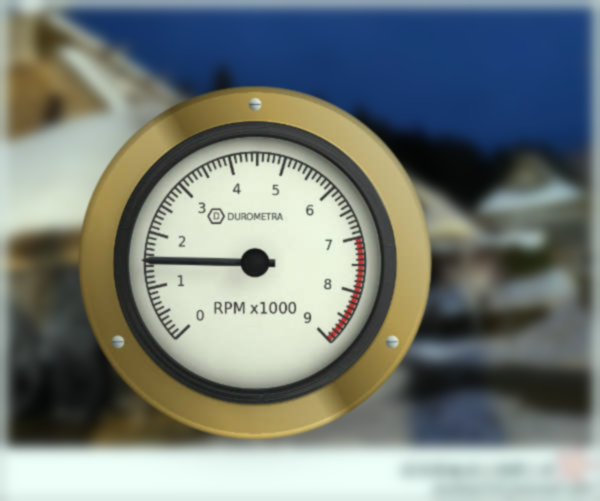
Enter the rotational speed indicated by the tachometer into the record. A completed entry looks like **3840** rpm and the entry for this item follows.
**1500** rpm
